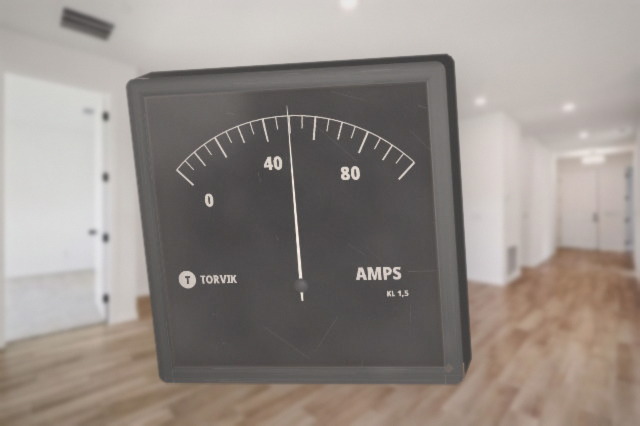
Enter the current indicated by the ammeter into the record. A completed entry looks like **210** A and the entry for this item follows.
**50** A
